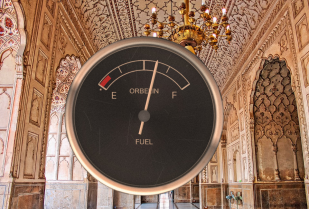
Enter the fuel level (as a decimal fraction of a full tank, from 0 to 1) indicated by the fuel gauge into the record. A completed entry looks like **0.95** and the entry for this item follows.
**0.625**
